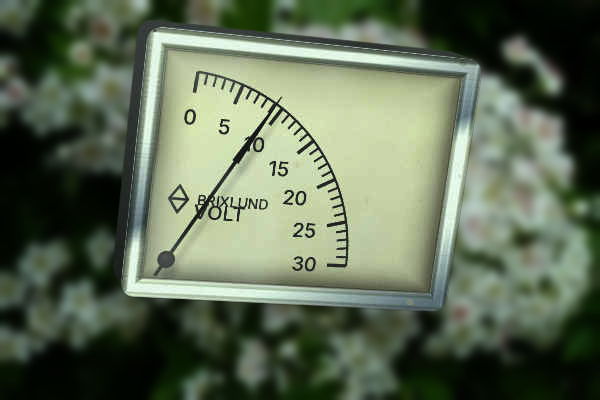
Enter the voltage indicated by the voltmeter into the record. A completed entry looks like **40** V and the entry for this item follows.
**9** V
